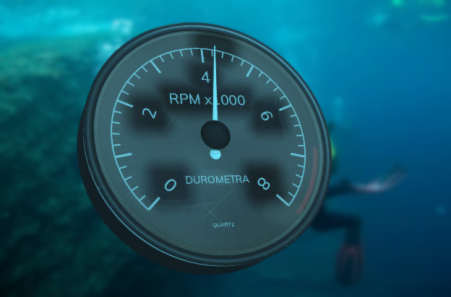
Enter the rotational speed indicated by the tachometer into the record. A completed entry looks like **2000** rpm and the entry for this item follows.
**4200** rpm
